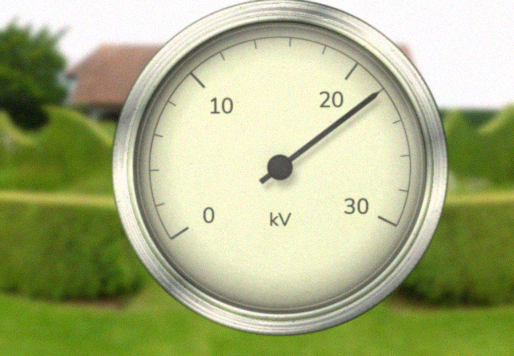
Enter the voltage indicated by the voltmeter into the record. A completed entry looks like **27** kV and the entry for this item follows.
**22** kV
